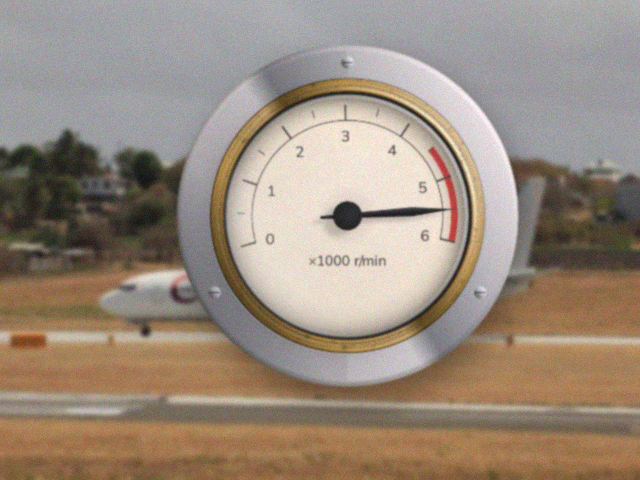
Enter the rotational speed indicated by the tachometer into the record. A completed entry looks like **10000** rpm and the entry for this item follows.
**5500** rpm
